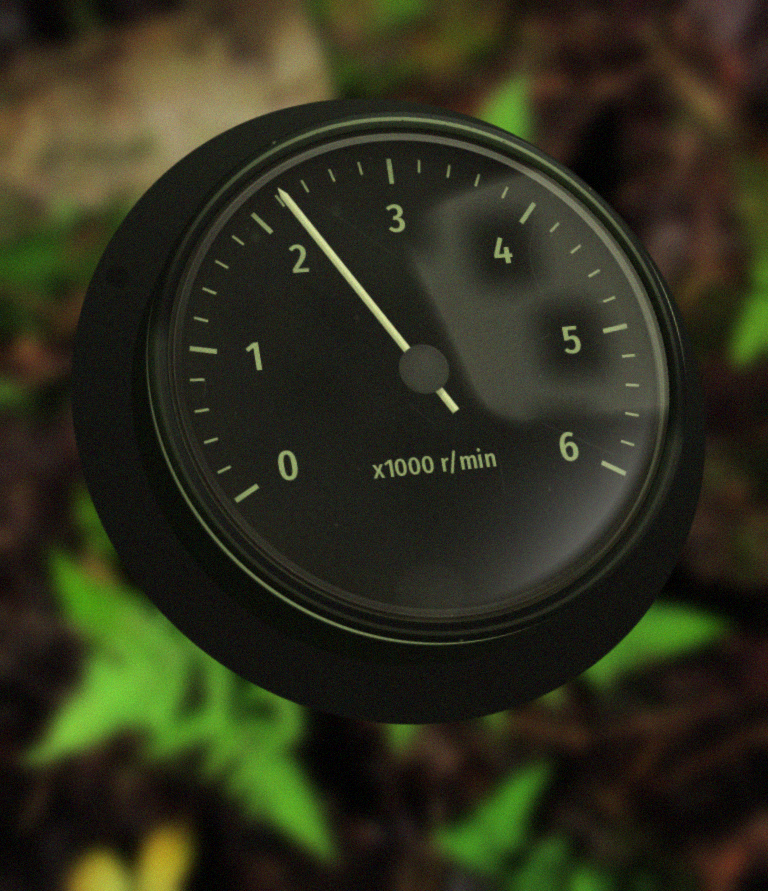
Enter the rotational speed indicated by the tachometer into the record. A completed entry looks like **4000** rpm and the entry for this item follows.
**2200** rpm
